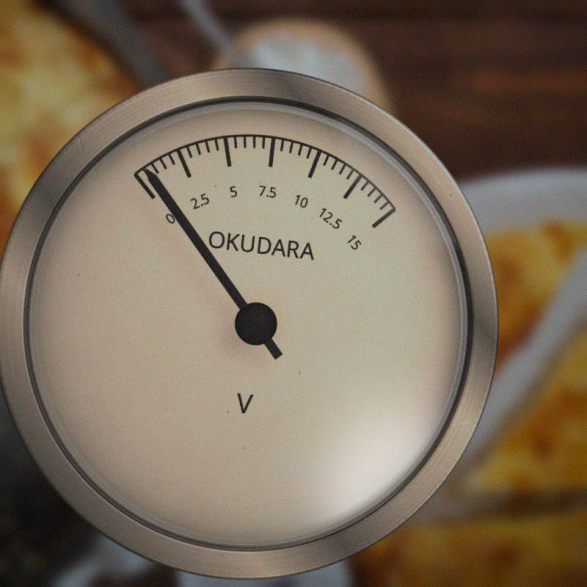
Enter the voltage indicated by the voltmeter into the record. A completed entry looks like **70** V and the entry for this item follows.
**0.5** V
